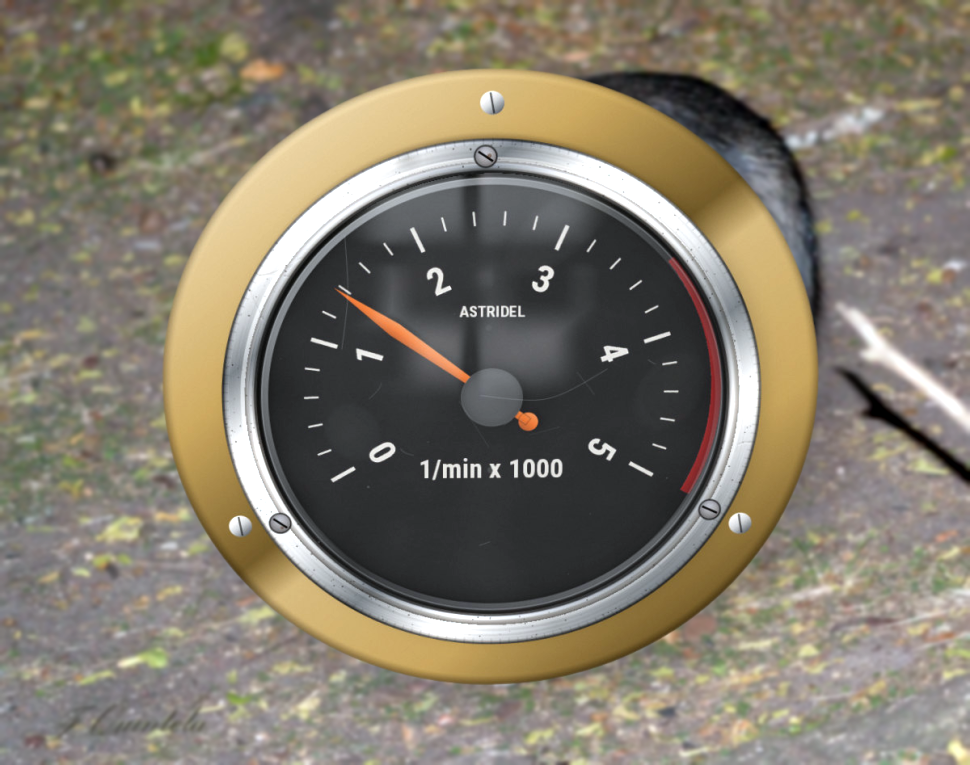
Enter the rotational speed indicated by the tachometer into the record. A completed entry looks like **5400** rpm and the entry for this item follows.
**1400** rpm
